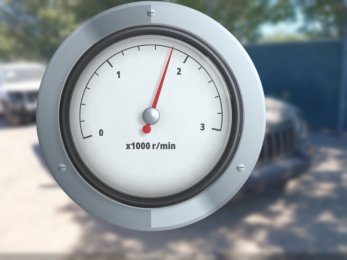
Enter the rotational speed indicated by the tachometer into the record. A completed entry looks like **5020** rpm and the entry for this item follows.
**1800** rpm
